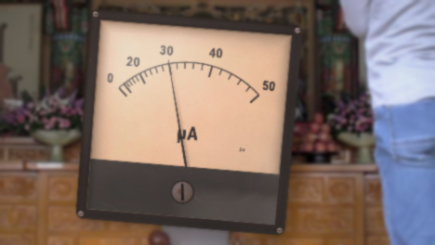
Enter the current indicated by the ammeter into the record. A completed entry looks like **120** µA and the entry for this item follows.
**30** µA
